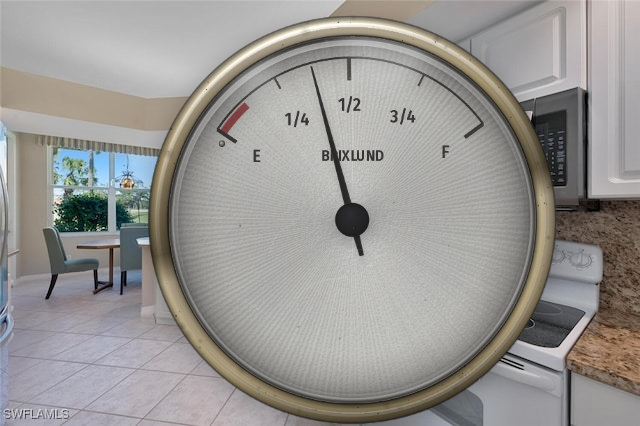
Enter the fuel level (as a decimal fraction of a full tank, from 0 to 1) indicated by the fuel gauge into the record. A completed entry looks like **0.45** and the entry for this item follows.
**0.375**
